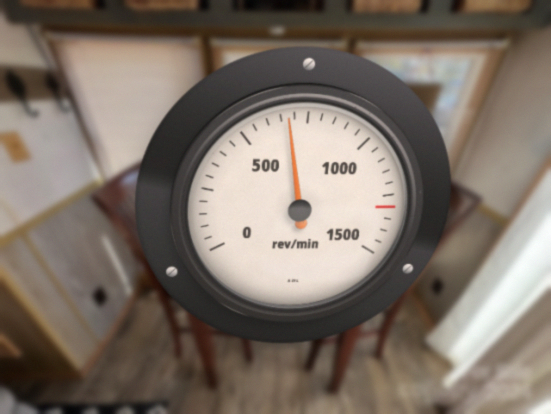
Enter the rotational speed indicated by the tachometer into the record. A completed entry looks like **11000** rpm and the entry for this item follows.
**675** rpm
